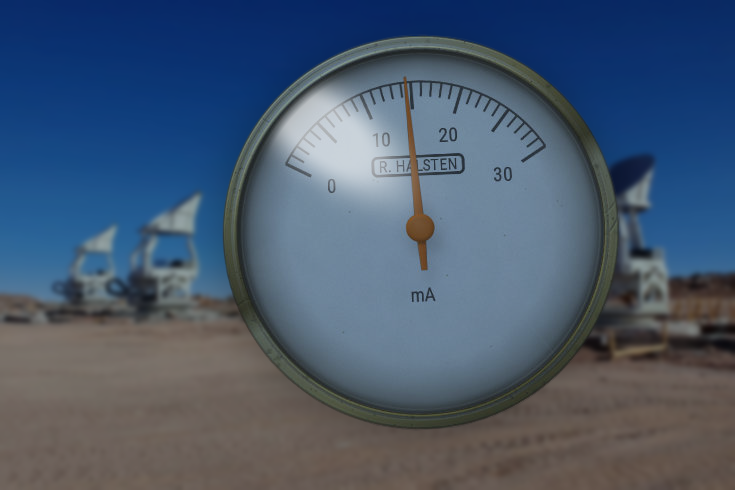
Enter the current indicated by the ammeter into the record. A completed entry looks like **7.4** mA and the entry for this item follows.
**14.5** mA
